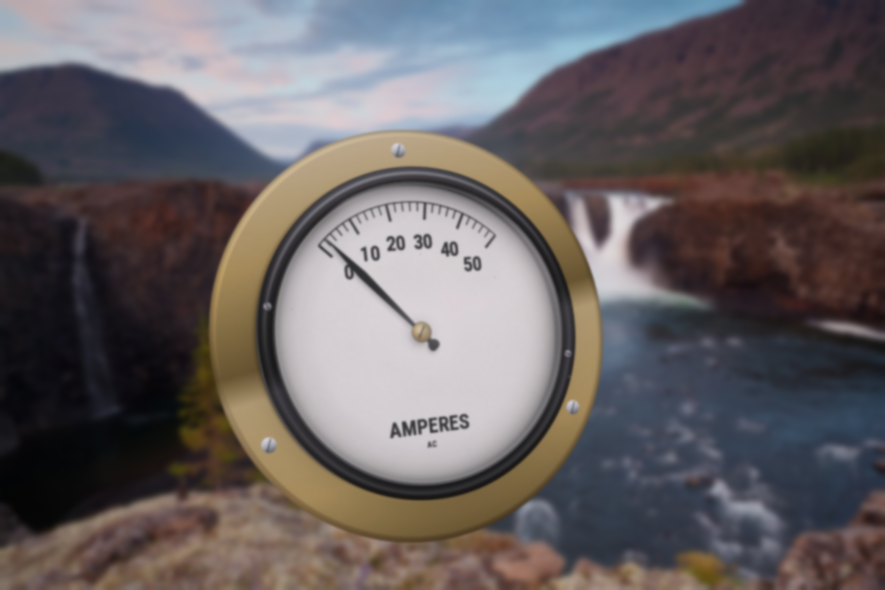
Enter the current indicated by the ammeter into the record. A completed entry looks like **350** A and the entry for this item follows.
**2** A
